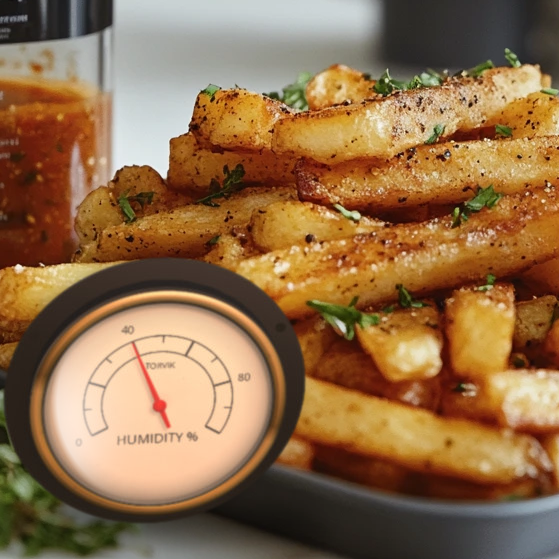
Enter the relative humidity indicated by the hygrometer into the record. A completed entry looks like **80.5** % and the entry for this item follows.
**40** %
